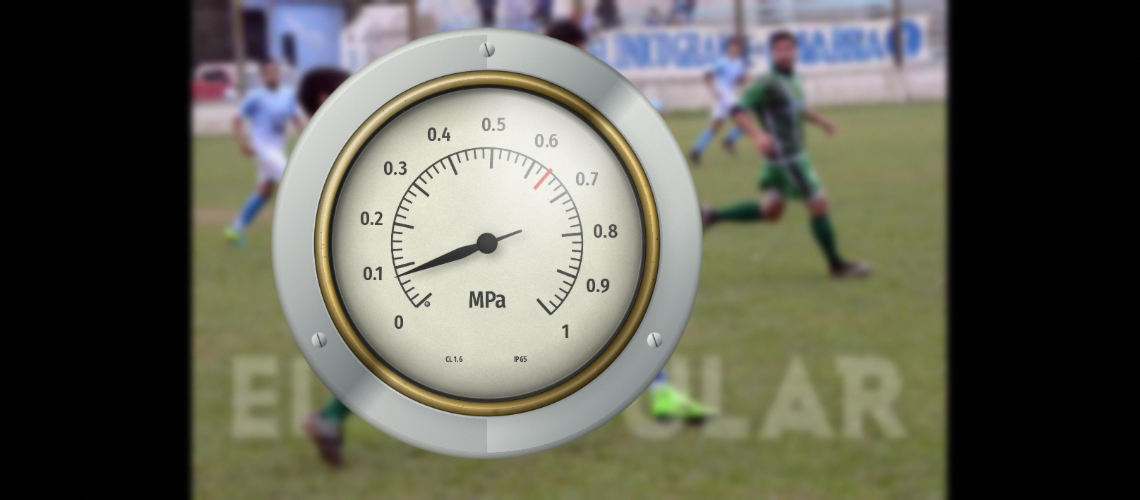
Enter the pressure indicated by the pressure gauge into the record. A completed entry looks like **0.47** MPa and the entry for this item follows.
**0.08** MPa
